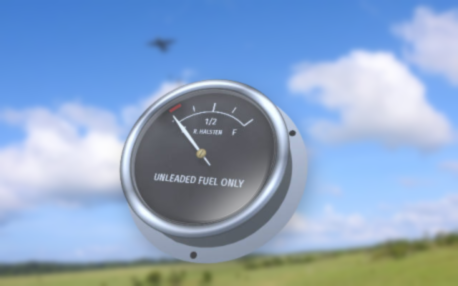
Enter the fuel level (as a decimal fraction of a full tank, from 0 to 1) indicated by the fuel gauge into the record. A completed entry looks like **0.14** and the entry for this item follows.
**0**
